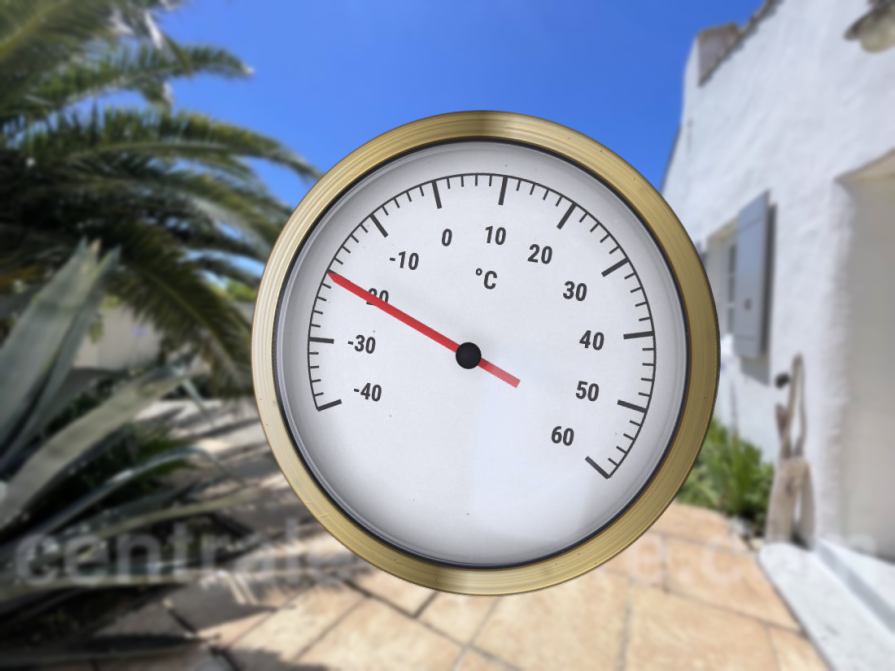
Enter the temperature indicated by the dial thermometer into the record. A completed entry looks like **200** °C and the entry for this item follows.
**-20** °C
